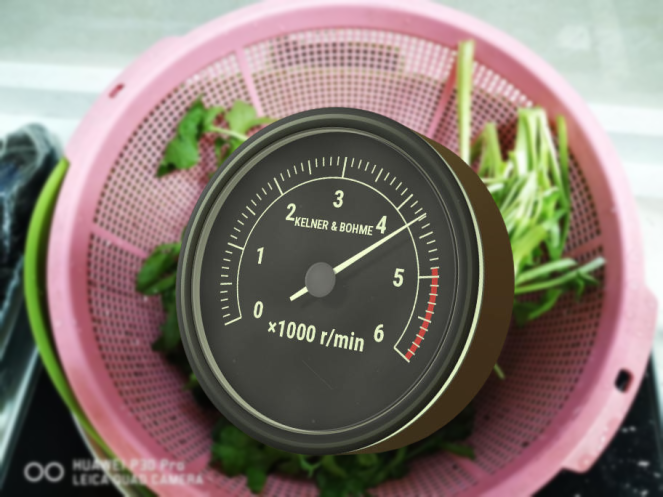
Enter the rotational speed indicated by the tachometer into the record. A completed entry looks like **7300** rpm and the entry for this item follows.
**4300** rpm
